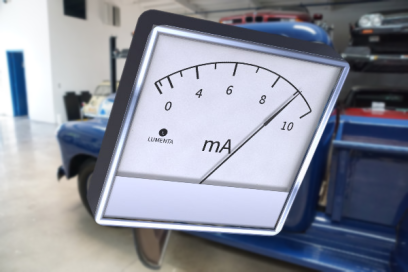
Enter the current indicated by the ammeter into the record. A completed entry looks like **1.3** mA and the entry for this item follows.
**9** mA
